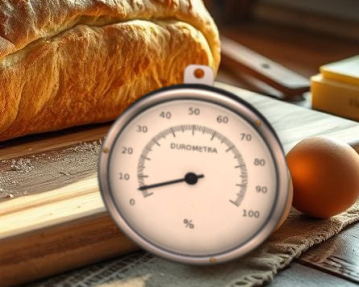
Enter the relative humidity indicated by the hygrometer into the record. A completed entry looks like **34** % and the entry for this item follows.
**5** %
